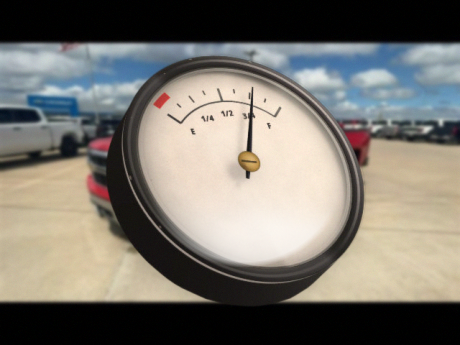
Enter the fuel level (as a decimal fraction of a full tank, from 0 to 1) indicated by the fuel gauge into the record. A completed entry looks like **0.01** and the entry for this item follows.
**0.75**
